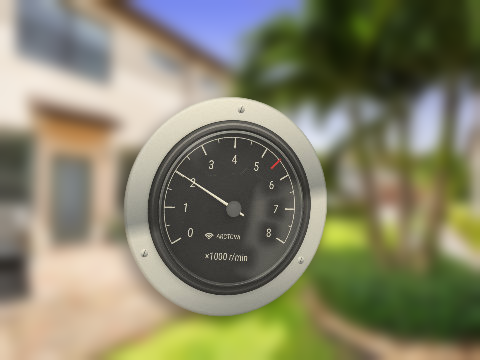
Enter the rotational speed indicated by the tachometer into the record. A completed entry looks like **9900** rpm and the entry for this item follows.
**2000** rpm
